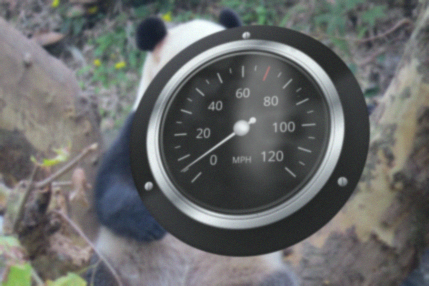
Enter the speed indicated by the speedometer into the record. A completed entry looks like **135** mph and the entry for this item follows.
**5** mph
